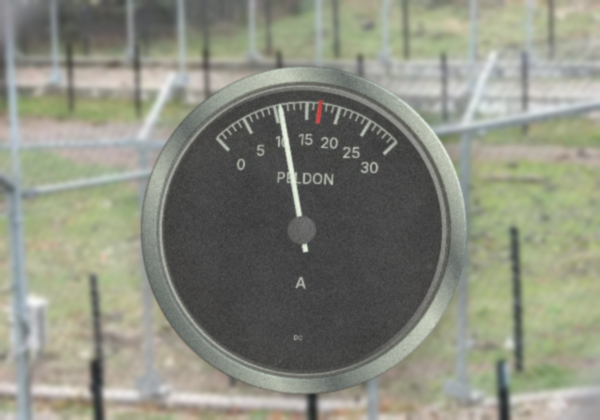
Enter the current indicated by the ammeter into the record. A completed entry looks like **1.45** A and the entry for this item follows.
**11** A
